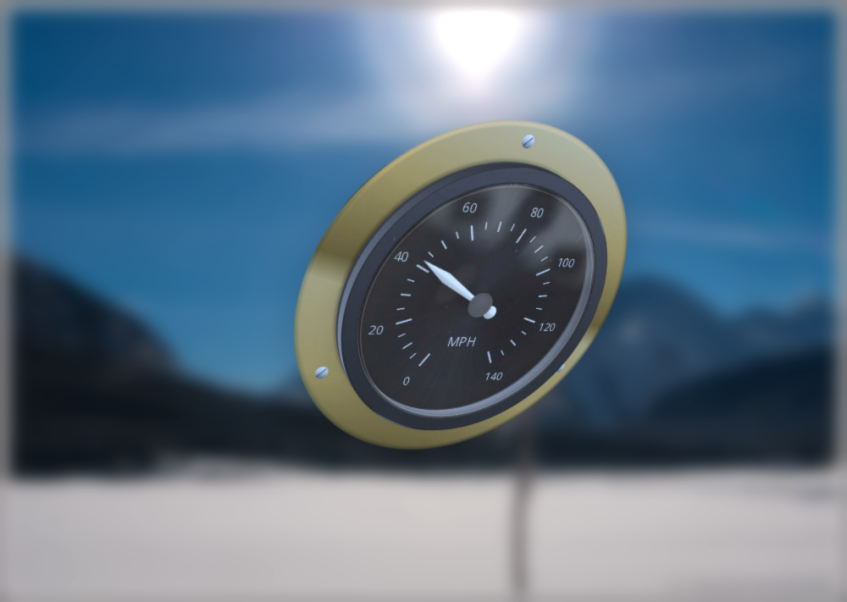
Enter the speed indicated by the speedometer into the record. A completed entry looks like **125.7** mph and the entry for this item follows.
**42.5** mph
